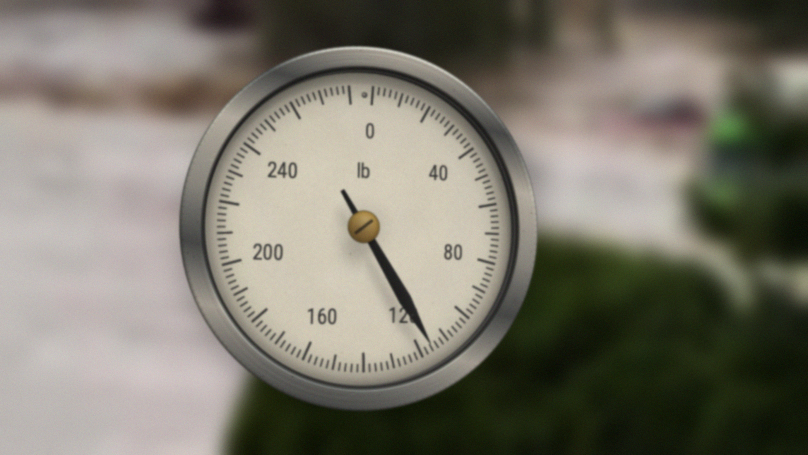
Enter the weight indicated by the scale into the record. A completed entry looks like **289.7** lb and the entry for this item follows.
**116** lb
